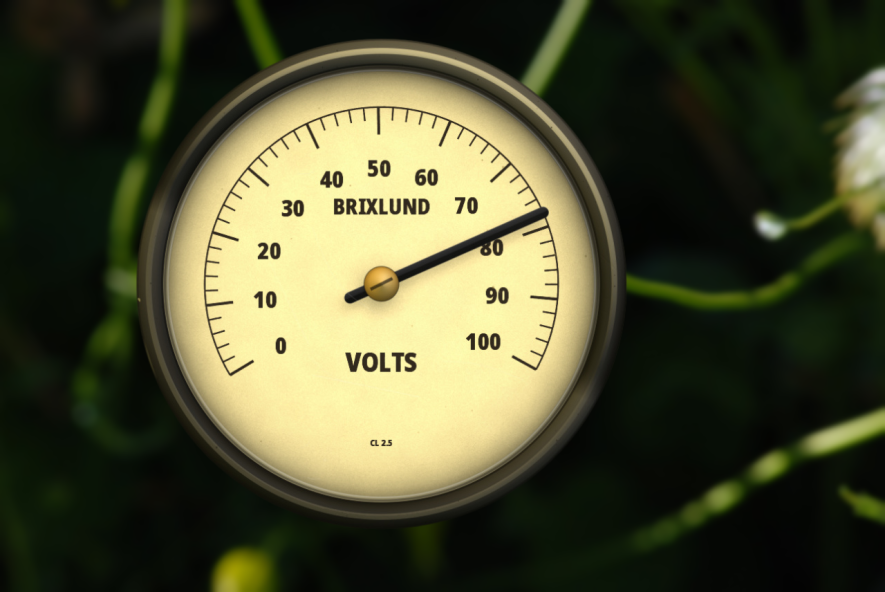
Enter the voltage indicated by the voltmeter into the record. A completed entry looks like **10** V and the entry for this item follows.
**78** V
